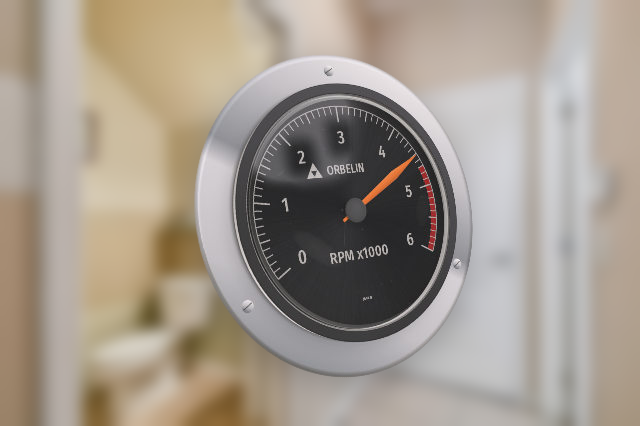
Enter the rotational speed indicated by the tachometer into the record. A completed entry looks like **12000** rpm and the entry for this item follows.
**4500** rpm
